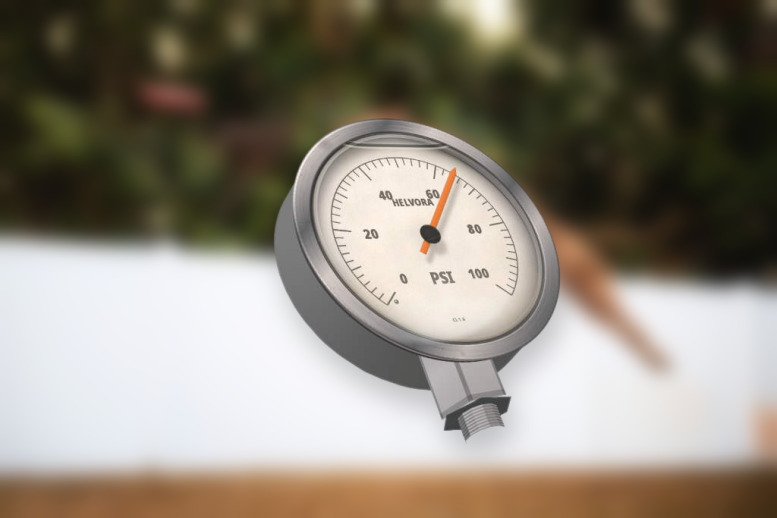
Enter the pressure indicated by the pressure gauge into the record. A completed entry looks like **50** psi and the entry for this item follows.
**64** psi
